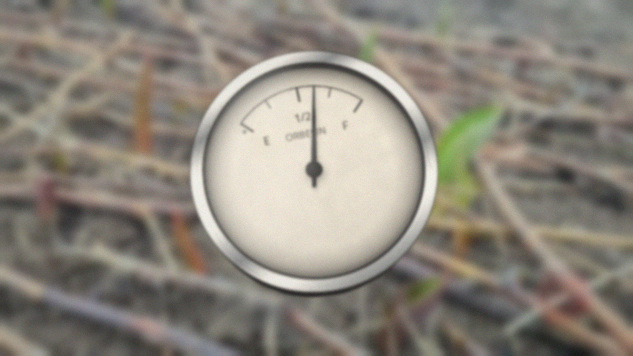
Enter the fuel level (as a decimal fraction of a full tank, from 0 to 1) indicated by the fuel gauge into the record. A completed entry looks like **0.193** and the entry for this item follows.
**0.625**
